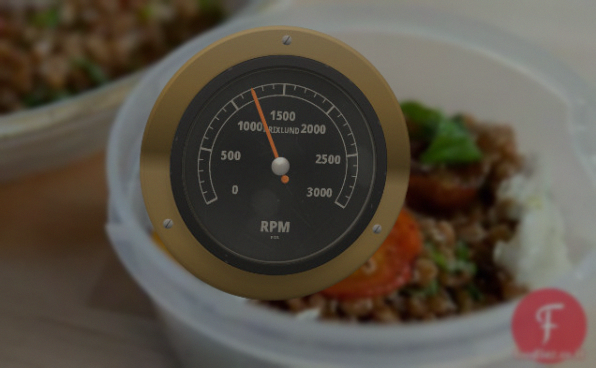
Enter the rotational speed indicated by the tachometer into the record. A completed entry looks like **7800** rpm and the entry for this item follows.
**1200** rpm
